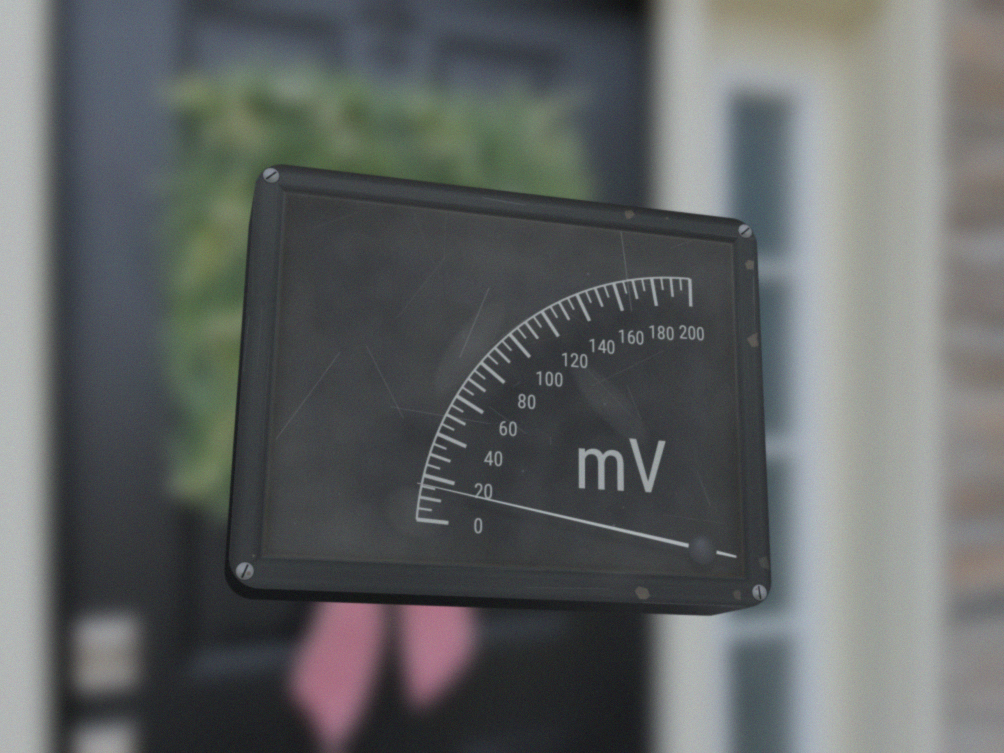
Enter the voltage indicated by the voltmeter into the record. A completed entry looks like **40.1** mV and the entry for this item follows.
**15** mV
